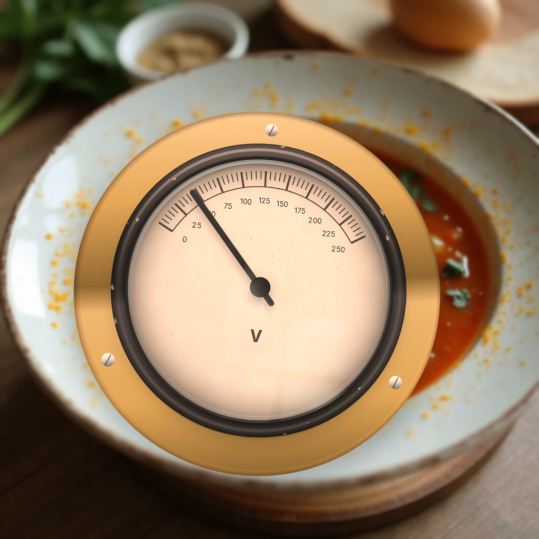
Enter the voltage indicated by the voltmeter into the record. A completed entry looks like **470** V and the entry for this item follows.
**45** V
